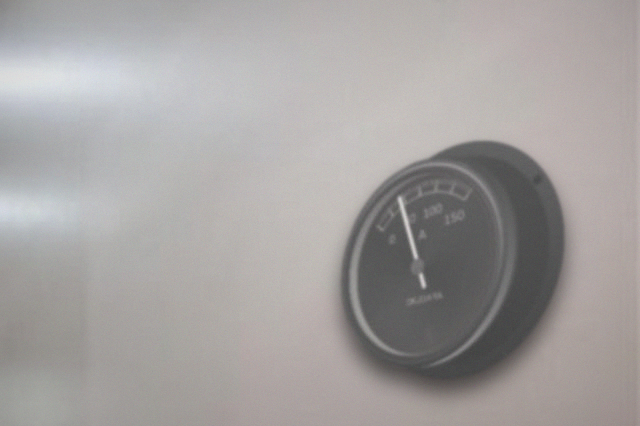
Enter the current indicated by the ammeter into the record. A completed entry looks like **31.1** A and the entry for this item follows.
**50** A
